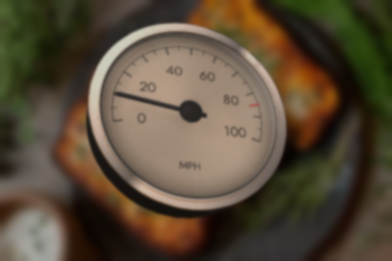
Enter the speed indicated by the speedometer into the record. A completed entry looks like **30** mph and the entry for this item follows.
**10** mph
